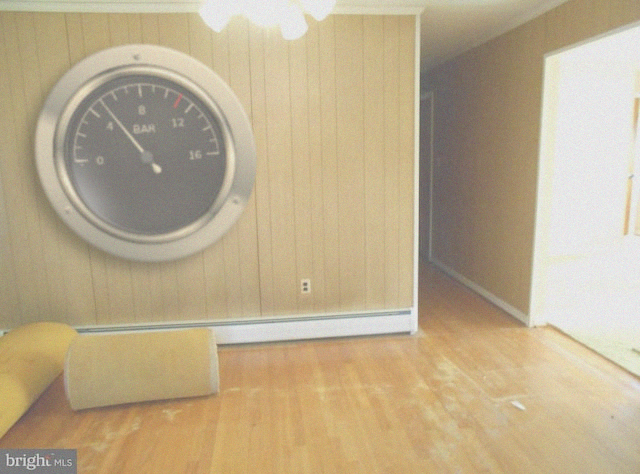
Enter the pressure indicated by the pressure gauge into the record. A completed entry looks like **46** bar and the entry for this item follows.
**5** bar
